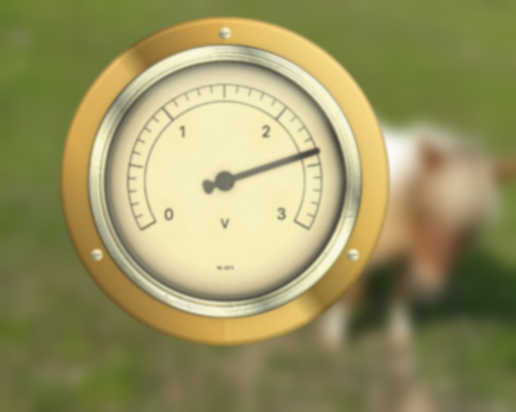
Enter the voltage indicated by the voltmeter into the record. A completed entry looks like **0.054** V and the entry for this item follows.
**2.4** V
